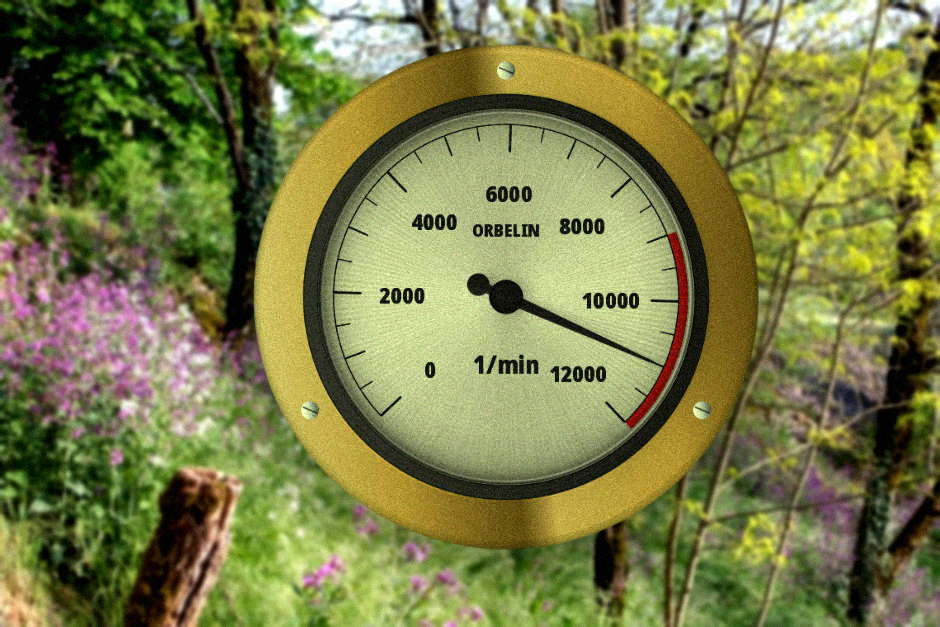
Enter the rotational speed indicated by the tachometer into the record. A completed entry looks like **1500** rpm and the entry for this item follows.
**11000** rpm
